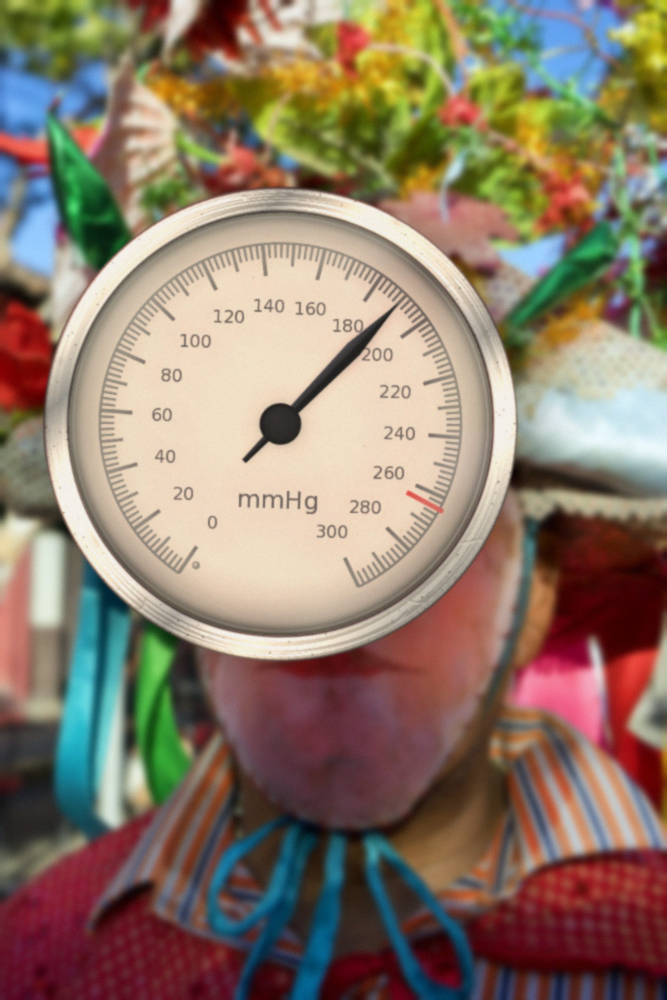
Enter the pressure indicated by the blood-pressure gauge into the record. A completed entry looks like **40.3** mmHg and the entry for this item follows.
**190** mmHg
